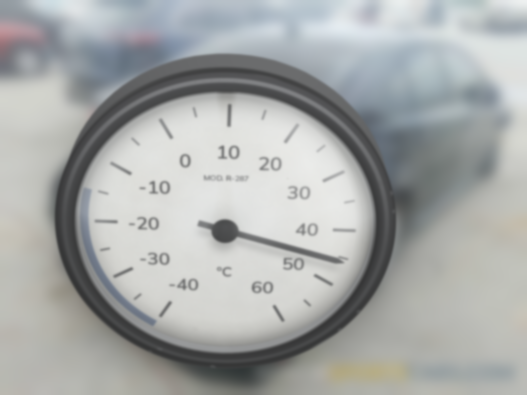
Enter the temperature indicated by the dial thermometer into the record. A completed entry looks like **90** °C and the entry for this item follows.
**45** °C
